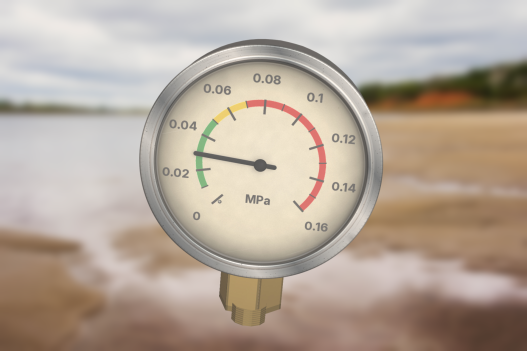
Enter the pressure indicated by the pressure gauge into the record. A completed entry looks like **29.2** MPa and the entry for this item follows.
**0.03** MPa
